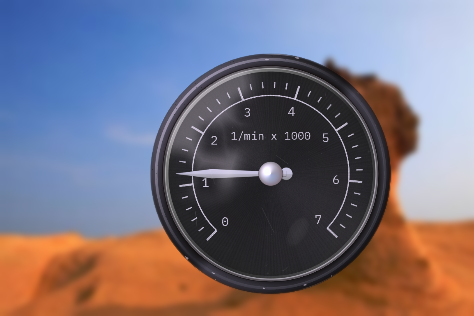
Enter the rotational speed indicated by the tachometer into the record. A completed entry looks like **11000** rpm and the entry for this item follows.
**1200** rpm
